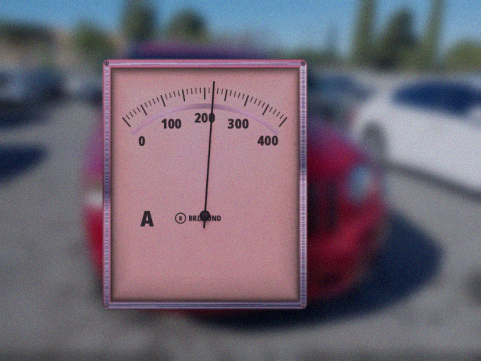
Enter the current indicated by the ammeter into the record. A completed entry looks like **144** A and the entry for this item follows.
**220** A
